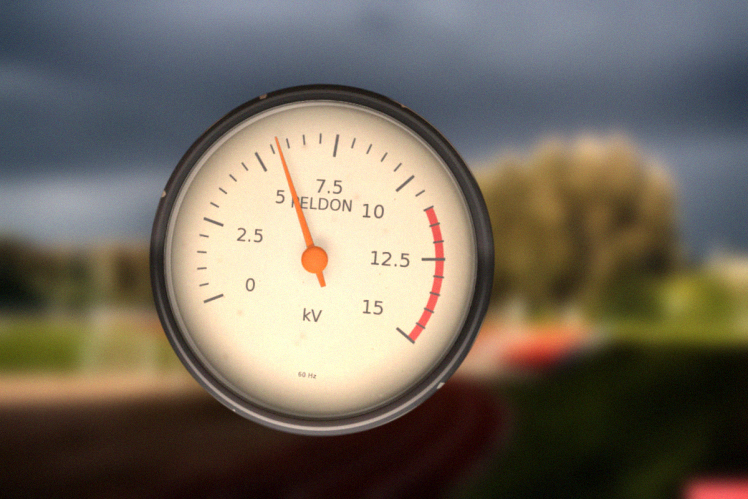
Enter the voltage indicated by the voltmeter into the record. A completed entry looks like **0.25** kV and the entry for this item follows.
**5.75** kV
